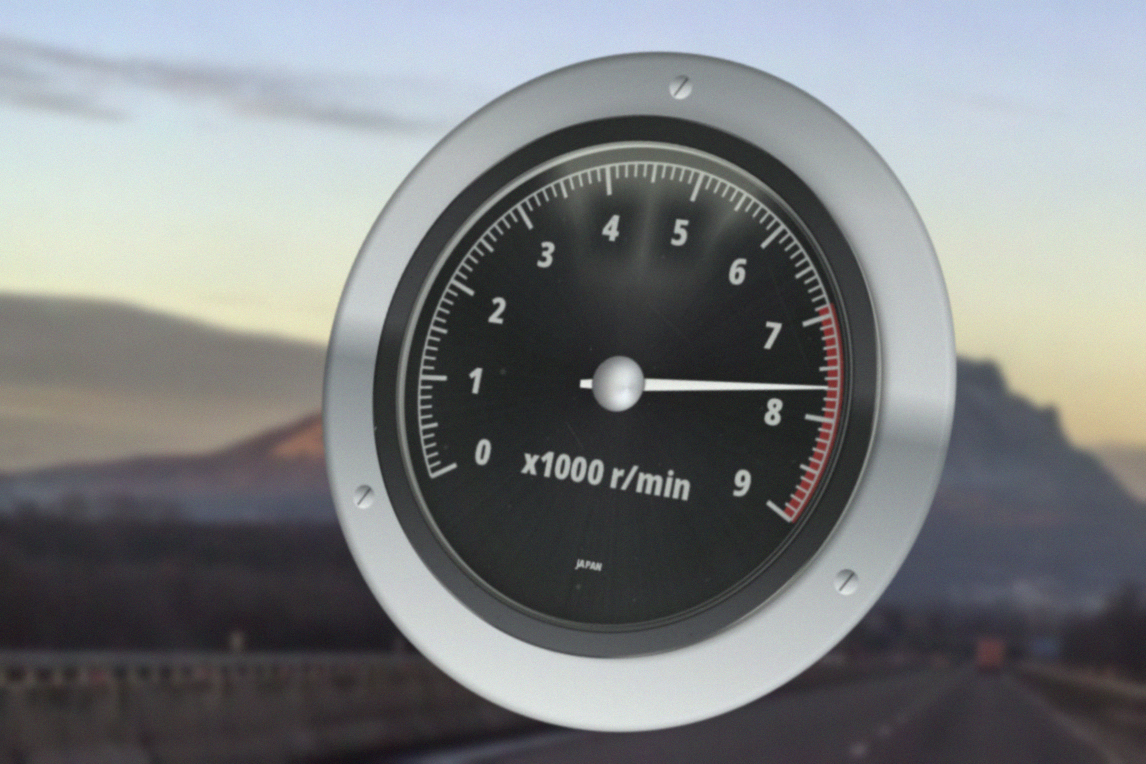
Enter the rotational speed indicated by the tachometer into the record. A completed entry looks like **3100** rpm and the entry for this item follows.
**7700** rpm
